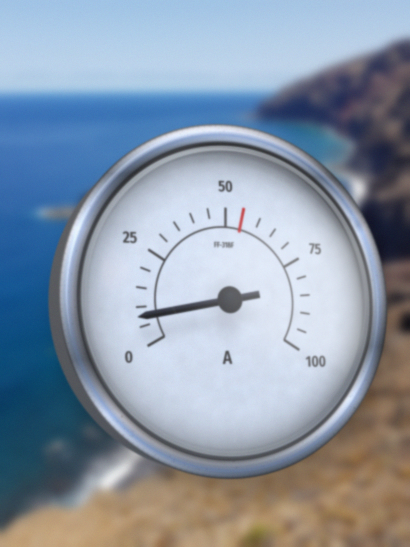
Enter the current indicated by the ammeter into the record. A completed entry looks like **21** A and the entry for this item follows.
**7.5** A
